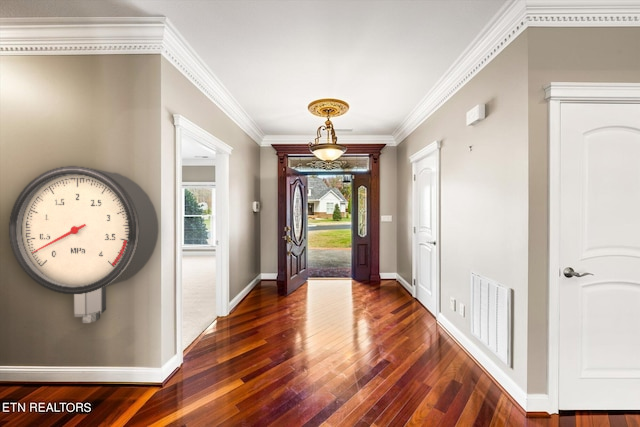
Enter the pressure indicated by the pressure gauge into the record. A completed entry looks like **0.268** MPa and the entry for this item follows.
**0.25** MPa
